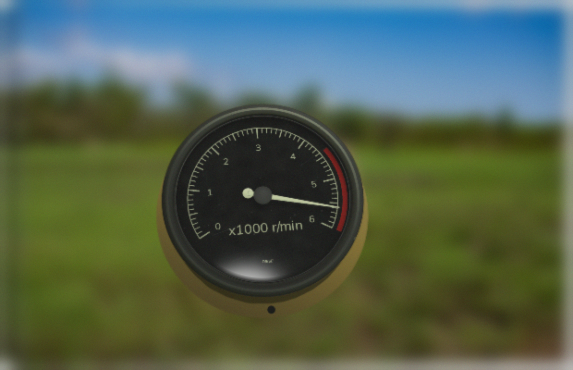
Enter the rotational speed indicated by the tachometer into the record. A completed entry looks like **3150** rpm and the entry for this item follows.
**5600** rpm
